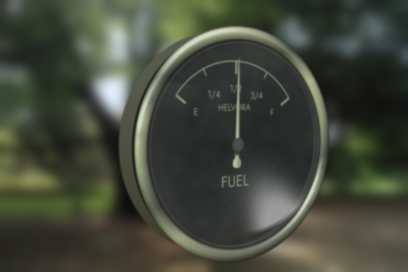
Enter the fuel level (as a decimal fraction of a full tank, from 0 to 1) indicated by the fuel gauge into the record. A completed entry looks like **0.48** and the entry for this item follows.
**0.5**
